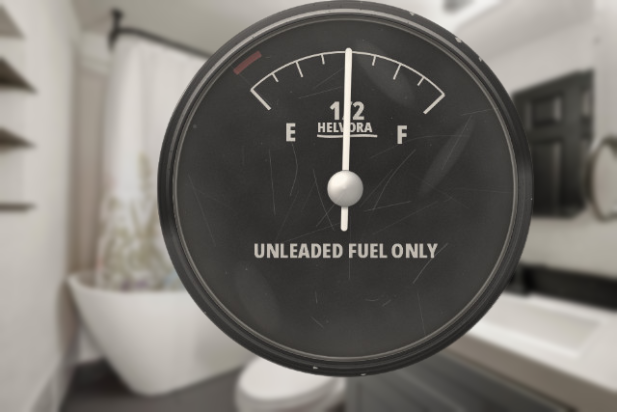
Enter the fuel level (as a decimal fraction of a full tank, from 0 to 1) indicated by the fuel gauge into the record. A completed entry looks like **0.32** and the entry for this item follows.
**0.5**
